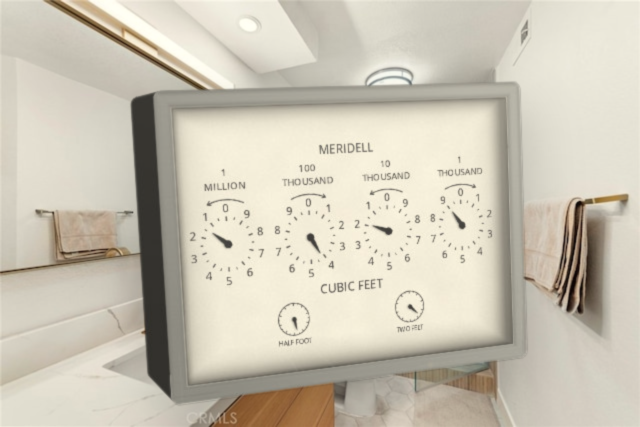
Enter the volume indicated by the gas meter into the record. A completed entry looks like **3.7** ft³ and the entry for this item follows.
**141900** ft³
